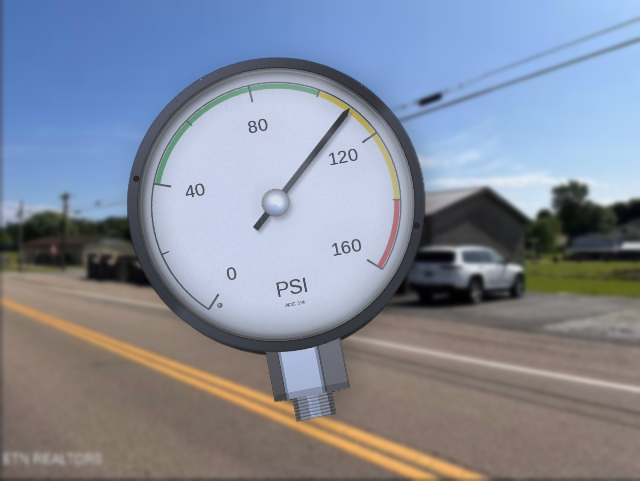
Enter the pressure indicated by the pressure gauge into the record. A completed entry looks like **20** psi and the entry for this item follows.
**110** psi
